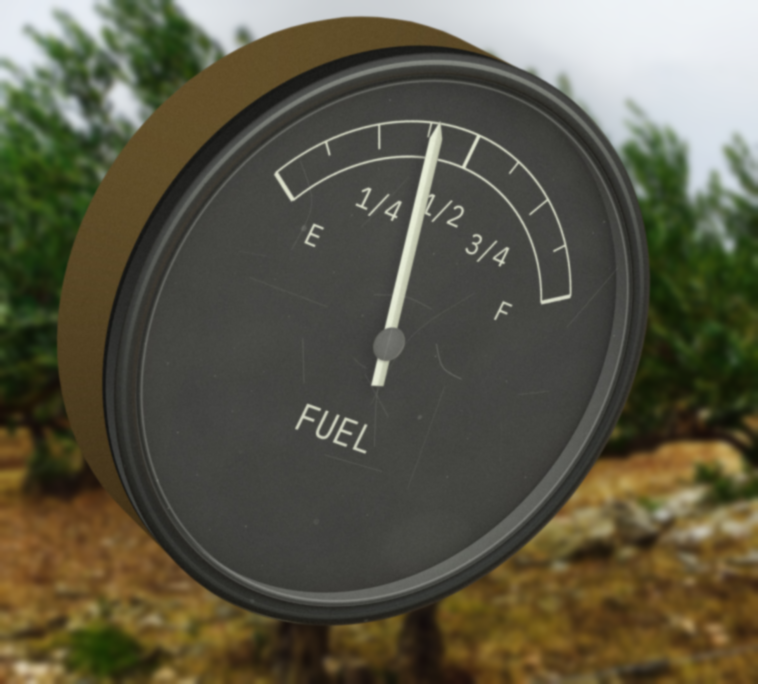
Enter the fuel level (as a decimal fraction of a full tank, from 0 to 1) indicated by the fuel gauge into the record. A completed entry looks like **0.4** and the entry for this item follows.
**0.375**
